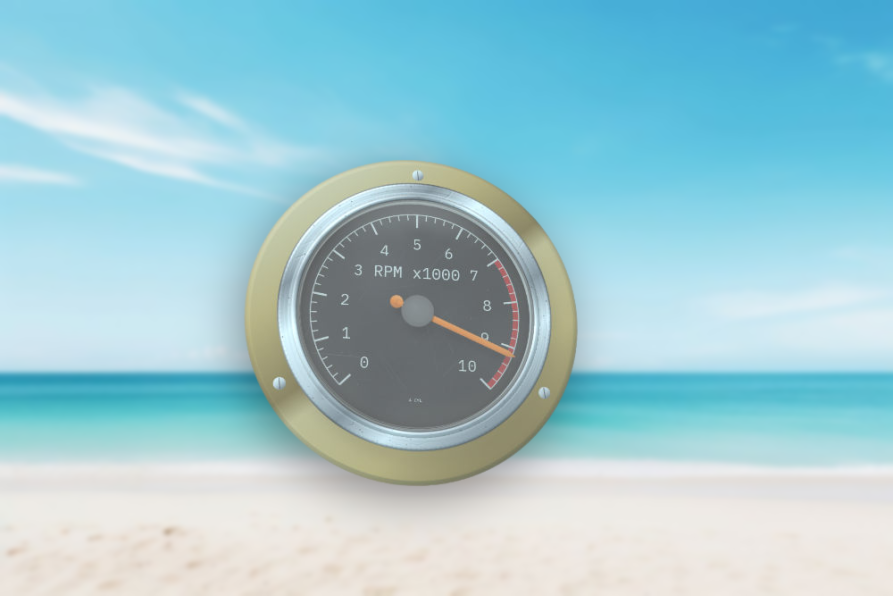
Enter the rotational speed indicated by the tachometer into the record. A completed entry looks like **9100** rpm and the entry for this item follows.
**9200** rpm
